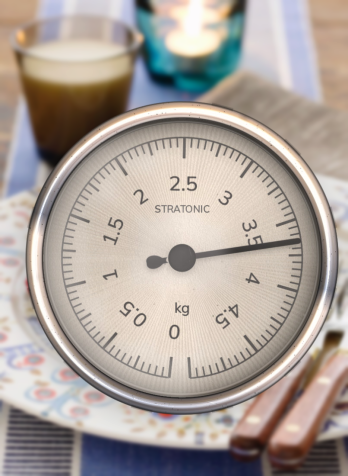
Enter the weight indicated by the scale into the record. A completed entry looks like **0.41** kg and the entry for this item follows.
**3.65** kg
